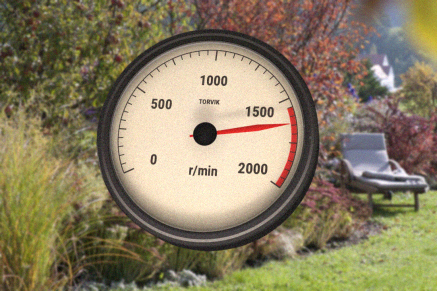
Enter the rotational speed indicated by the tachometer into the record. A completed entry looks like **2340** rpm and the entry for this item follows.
**1650** rpm
